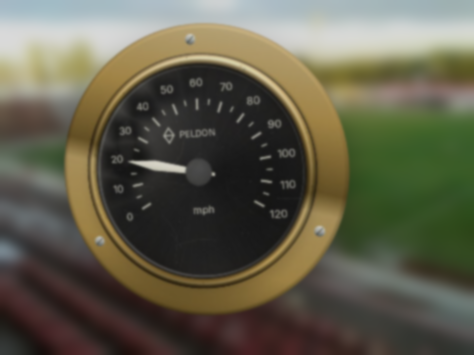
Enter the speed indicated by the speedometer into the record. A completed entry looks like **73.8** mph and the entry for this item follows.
**20** mph
